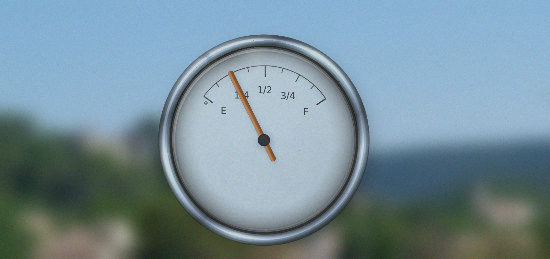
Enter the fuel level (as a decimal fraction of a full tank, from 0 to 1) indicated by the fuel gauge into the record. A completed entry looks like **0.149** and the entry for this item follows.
**0.25**
